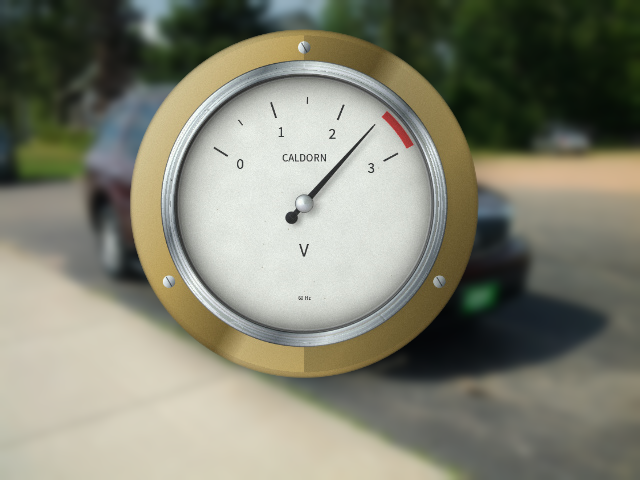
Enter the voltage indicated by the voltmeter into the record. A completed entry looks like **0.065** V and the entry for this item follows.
**2.5** V
